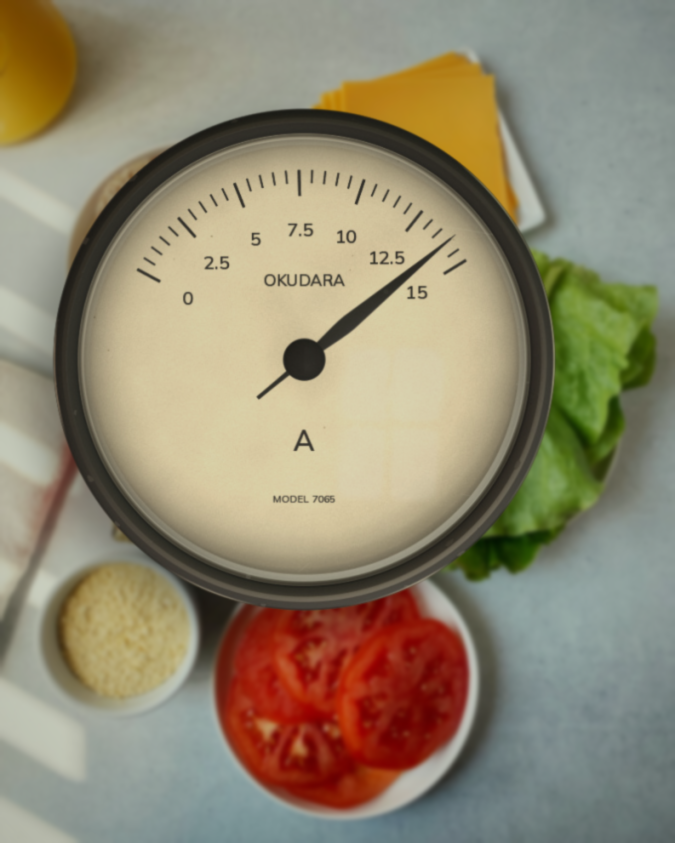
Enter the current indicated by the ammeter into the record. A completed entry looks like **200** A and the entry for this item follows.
**14** A
